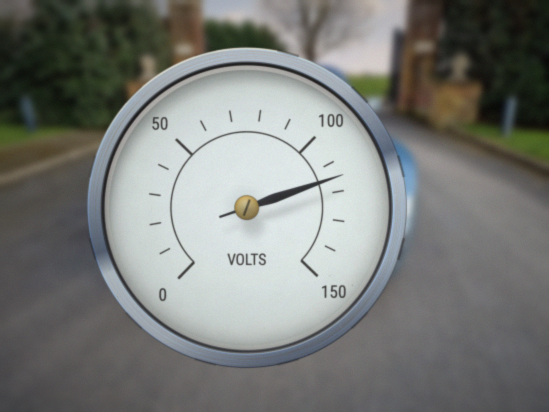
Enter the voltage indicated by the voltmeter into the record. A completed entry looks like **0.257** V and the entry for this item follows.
**115** V
